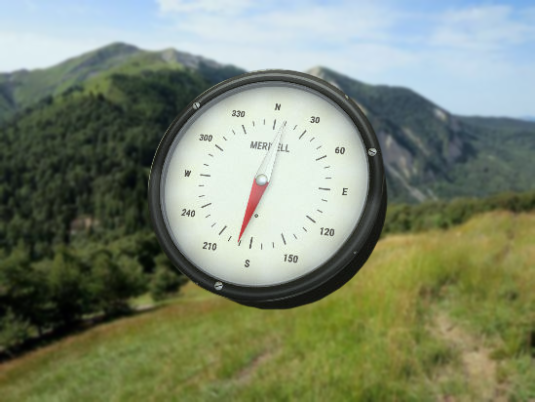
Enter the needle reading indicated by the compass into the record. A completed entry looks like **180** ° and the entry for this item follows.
**190** °
